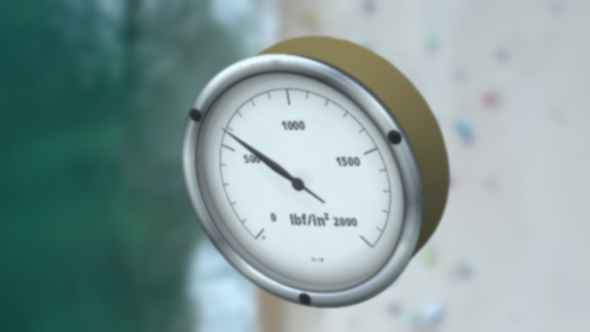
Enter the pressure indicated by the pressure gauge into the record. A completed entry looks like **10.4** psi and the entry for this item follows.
**600** psi
